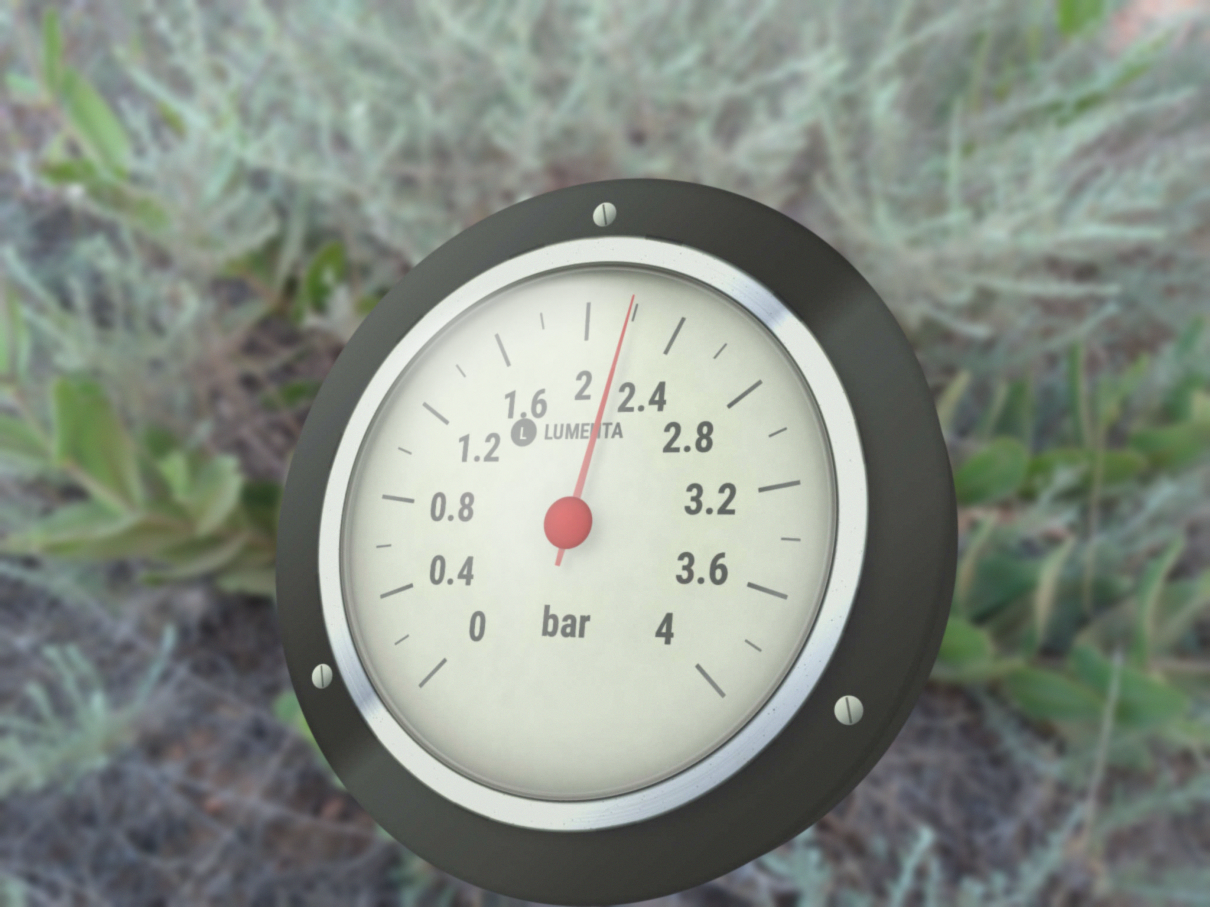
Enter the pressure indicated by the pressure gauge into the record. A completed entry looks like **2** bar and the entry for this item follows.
**2.2** bar
